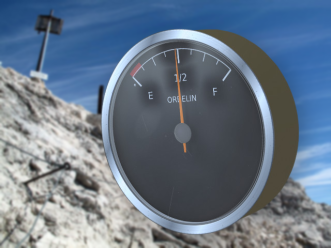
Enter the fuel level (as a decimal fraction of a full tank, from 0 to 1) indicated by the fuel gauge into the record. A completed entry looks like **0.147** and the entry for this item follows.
**0.5**
